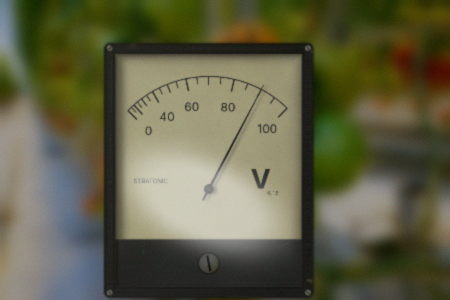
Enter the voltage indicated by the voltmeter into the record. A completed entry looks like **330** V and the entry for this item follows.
**90** V
